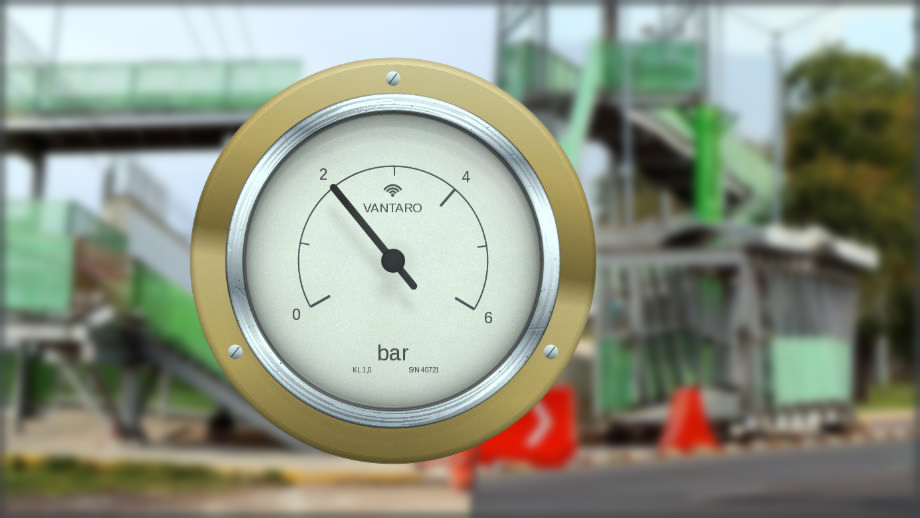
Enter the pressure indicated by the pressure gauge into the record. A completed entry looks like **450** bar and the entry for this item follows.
**2** bar
